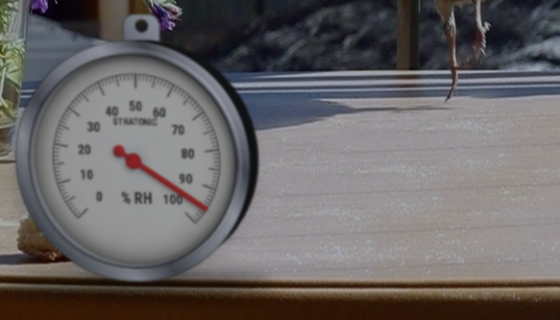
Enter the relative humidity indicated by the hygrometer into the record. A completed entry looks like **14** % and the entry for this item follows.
**95** %
